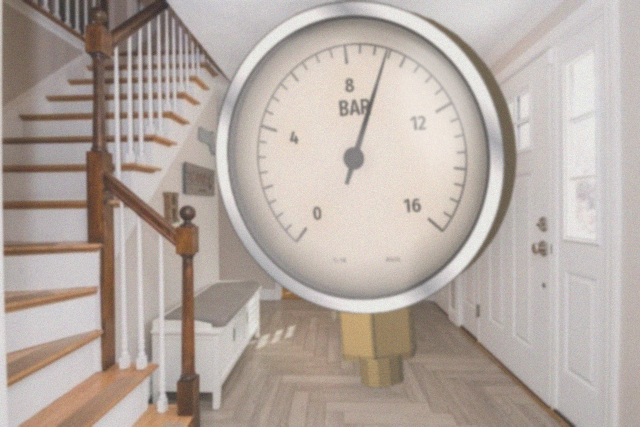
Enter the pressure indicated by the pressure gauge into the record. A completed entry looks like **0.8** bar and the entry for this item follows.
**9.5** bar
